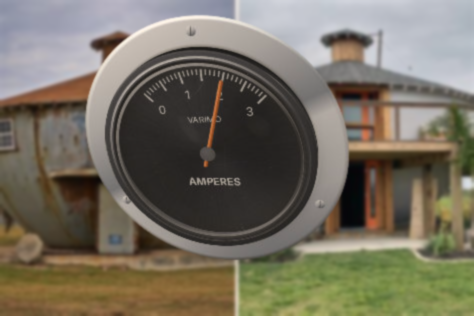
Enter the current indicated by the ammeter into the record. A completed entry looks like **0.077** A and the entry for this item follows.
**2** A
